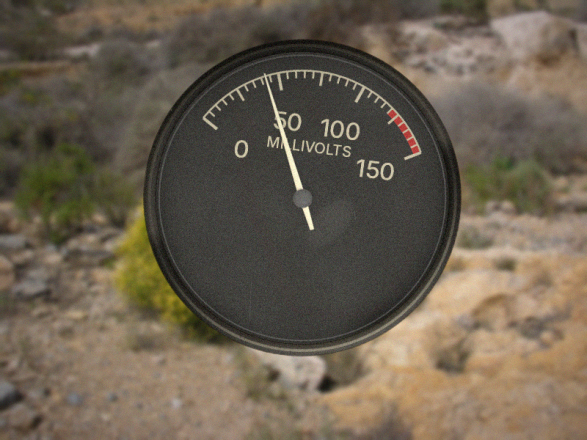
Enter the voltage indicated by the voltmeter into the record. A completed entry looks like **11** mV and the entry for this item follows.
**42.5** mV
